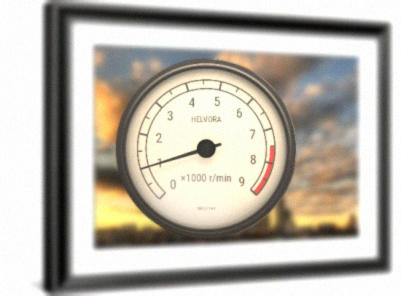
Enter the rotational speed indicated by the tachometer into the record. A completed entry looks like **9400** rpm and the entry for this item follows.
**1000** rpm
